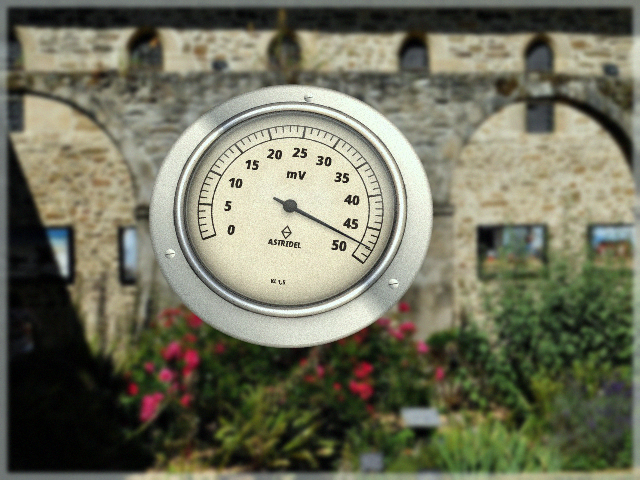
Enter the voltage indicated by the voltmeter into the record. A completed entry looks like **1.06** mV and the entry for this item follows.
**48** mV
